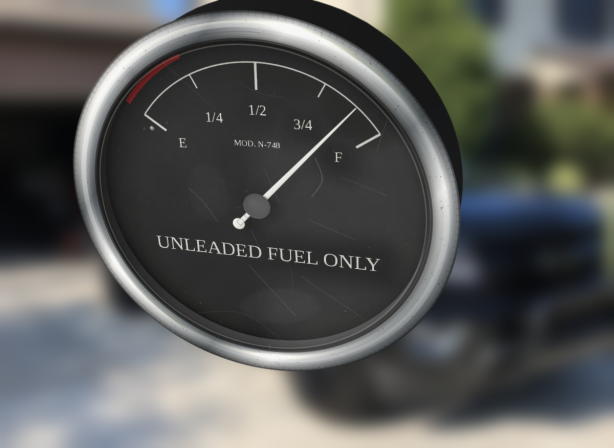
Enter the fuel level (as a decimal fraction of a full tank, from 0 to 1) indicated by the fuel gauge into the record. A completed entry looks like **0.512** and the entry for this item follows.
**0.875**
